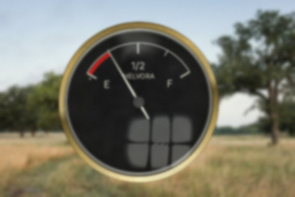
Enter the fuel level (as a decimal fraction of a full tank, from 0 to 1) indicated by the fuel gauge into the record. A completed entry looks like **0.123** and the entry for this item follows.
**0.25**
